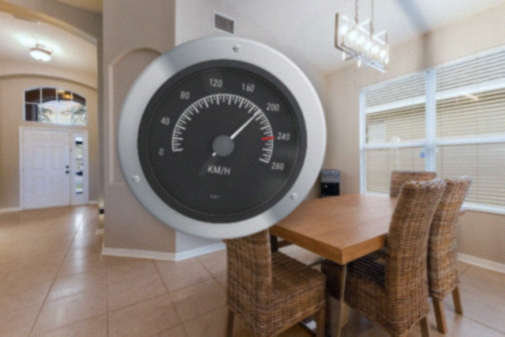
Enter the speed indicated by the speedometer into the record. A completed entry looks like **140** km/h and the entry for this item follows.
**190** km/h
